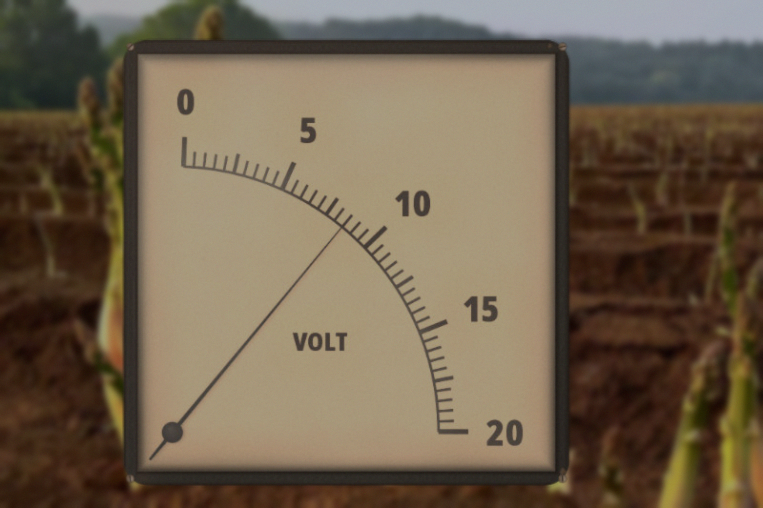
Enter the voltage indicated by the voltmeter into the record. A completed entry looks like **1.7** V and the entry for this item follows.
**8.5** V
